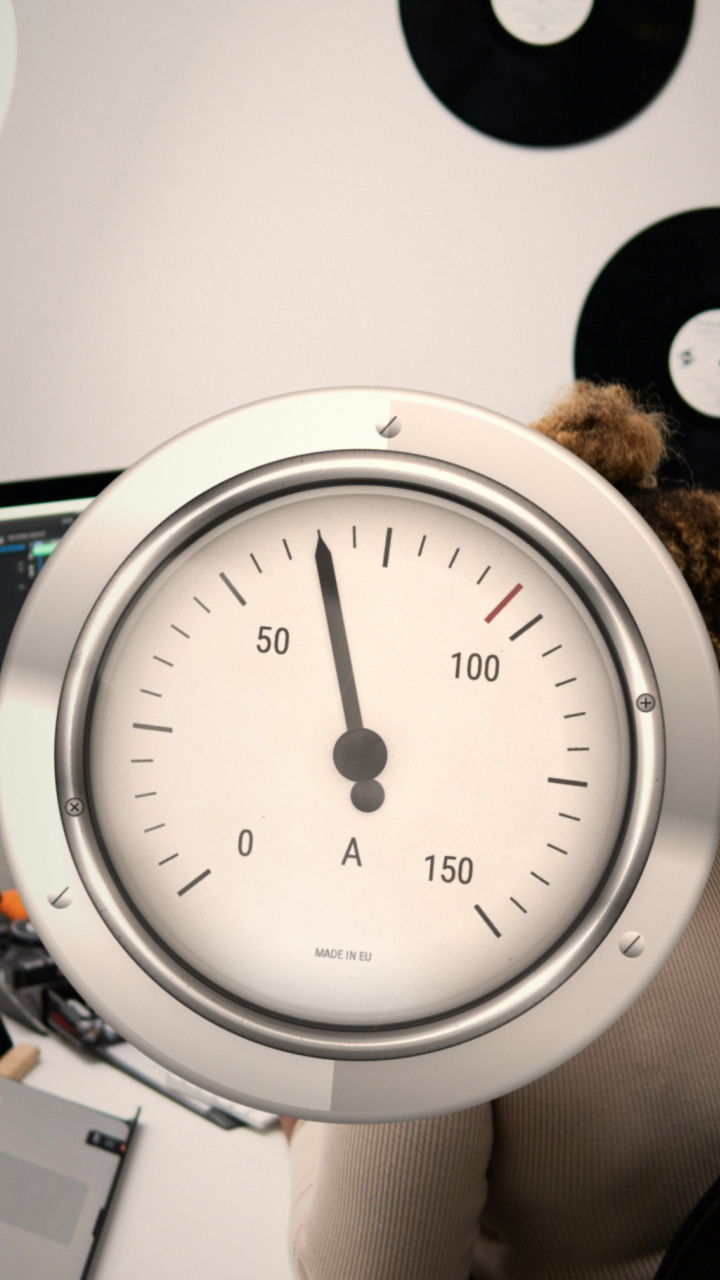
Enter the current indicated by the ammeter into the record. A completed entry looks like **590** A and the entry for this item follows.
**65** A
